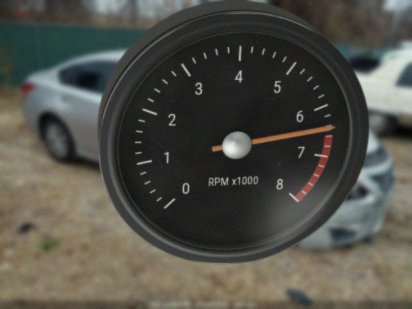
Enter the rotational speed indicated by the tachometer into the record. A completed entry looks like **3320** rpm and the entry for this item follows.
**6400** rpm
